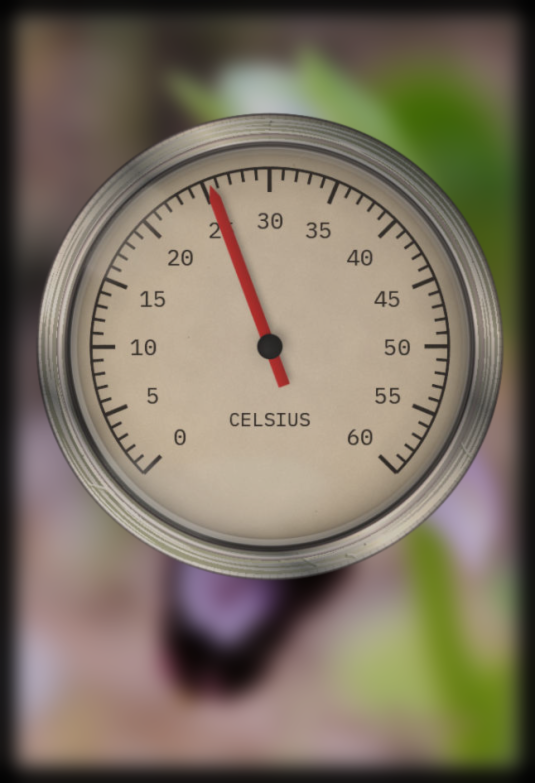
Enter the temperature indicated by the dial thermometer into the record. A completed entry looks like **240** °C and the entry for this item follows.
**25.5** °C
